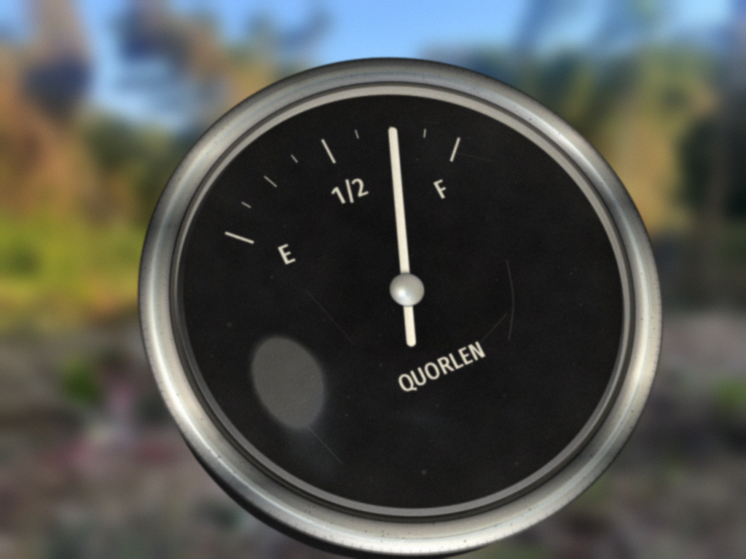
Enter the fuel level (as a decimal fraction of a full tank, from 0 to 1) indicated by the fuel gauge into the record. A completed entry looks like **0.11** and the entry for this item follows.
**0.75**
